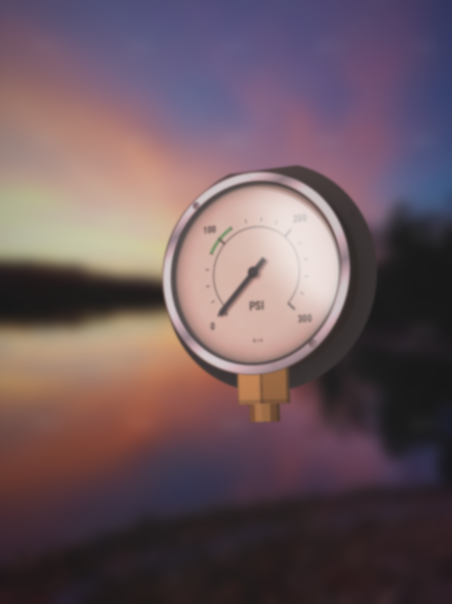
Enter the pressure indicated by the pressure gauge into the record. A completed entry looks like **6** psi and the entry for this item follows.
**0** psi
